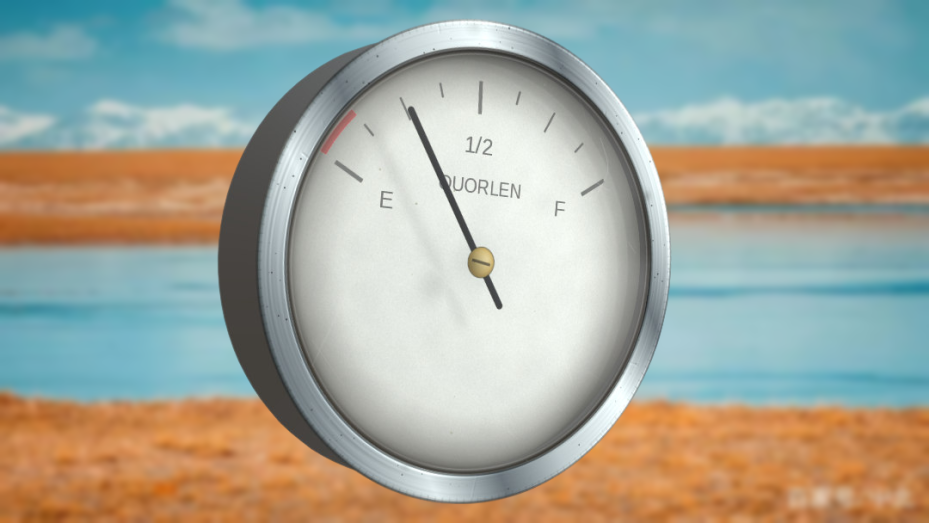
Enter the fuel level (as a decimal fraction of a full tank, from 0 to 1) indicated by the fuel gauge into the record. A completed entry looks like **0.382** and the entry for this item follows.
**0.25**
